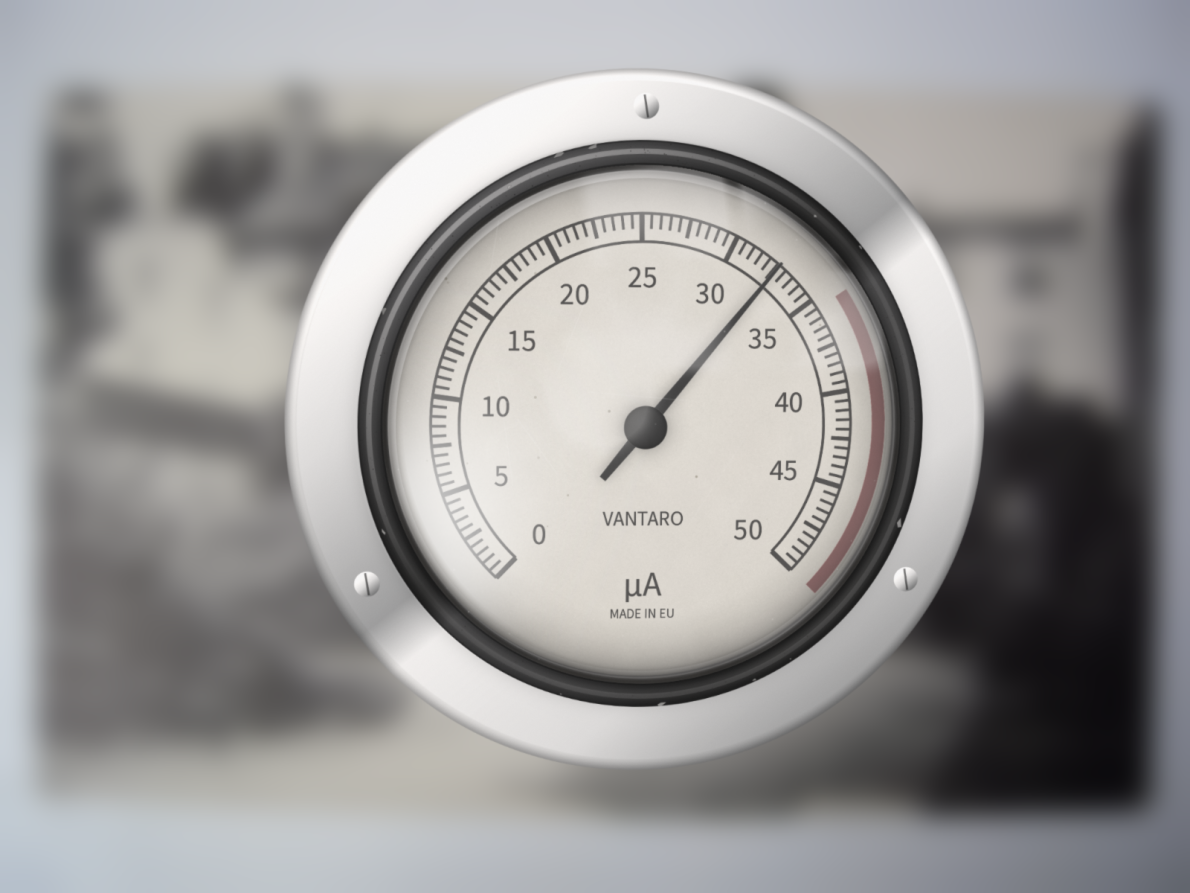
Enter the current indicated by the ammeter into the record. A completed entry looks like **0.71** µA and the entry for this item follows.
**32.5** µA
